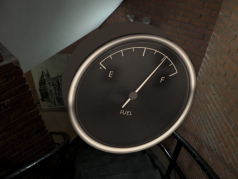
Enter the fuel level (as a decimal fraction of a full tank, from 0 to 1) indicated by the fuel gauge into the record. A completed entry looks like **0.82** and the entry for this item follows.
**0.75**
